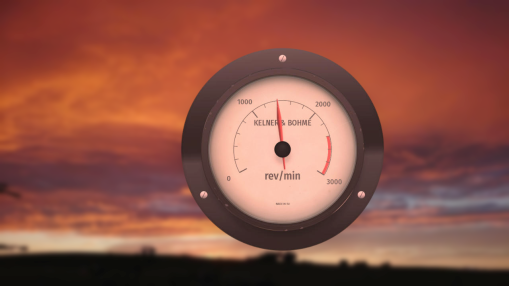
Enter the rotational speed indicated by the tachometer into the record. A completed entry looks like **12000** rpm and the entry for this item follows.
**1400** rpm
